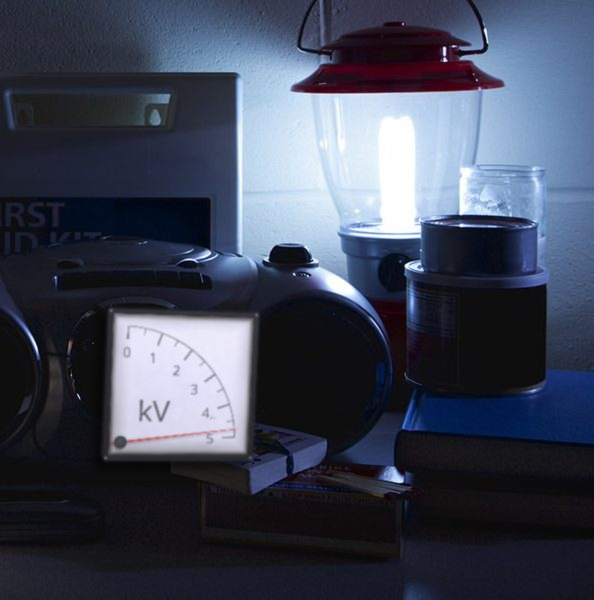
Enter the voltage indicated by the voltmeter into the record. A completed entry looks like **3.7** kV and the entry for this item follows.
**4.75** kV
